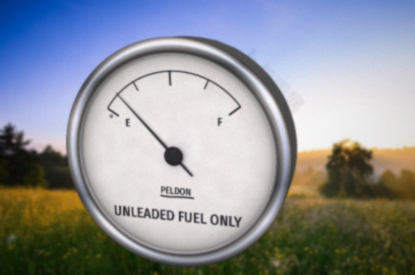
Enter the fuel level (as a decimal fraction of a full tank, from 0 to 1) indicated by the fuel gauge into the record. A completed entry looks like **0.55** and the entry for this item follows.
**0.125**
